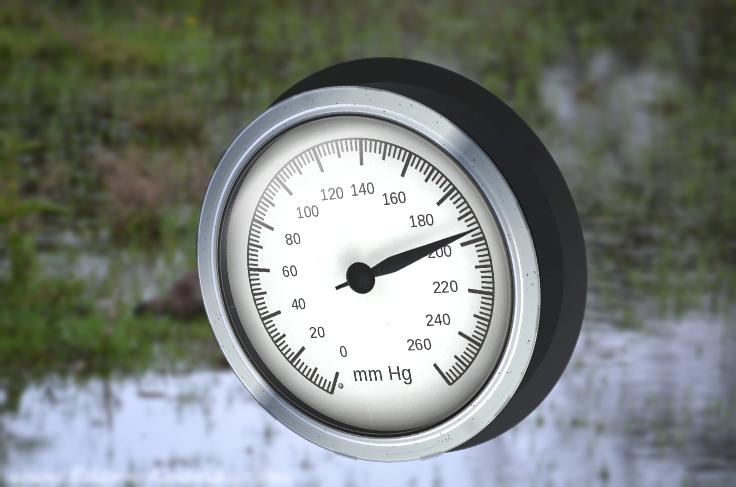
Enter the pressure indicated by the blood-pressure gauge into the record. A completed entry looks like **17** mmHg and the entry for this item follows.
**196** mmHg
